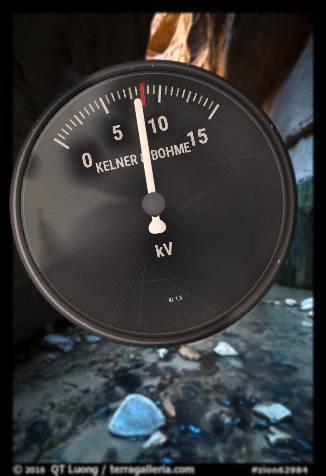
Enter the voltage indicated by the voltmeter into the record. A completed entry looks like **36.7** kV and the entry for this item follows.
**8** kV
